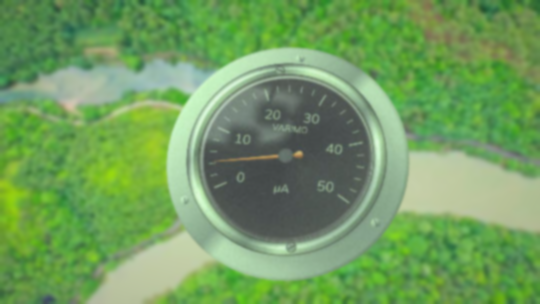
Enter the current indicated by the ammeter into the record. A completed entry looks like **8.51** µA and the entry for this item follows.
**4** µA
